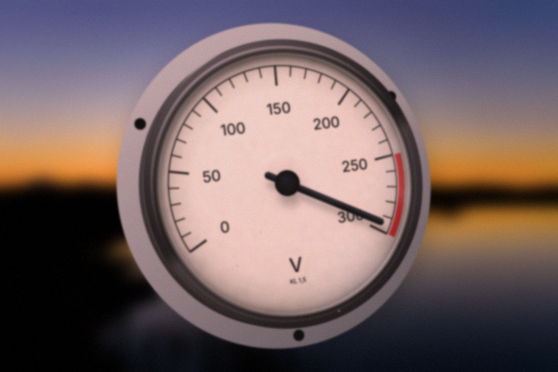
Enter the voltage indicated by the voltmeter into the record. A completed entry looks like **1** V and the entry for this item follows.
**295** V
